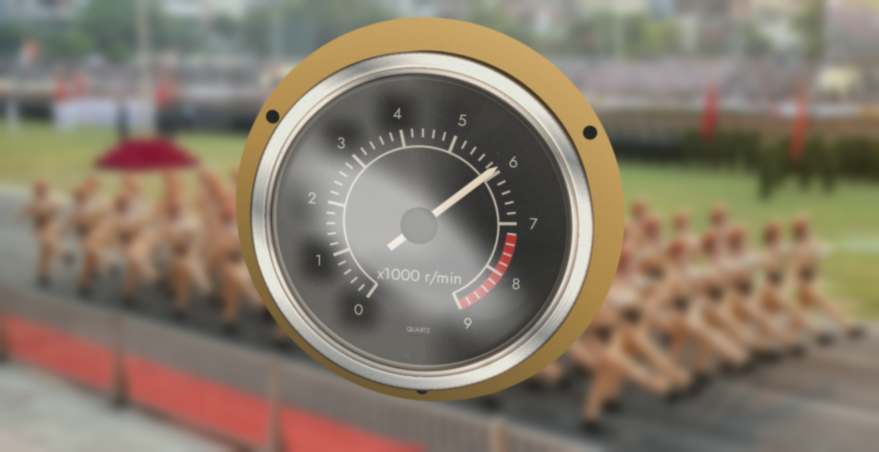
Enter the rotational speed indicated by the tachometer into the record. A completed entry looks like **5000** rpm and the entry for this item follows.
**5900** rpm
